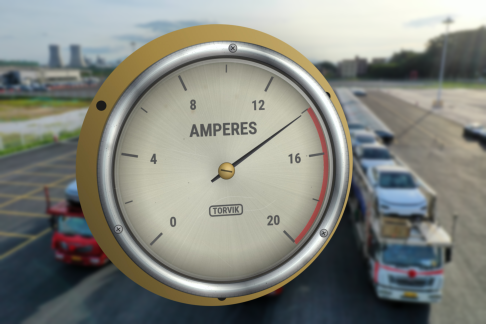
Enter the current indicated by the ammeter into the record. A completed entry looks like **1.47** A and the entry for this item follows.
**14** A
